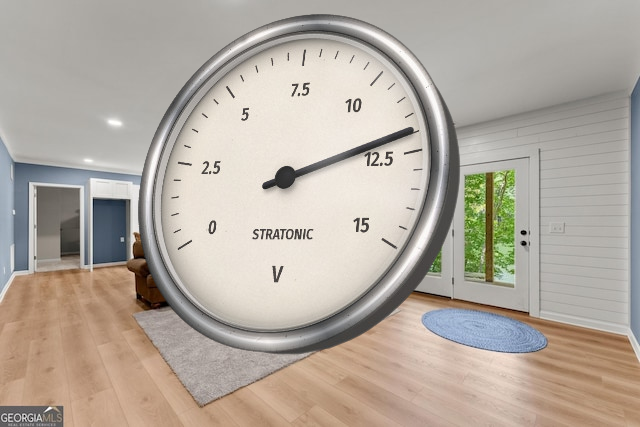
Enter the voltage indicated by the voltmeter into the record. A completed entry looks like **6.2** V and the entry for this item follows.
**12** V
